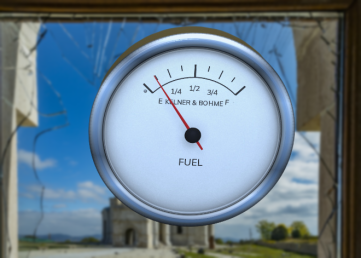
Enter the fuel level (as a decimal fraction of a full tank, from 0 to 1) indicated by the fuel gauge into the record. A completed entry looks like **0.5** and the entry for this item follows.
**0.125**
